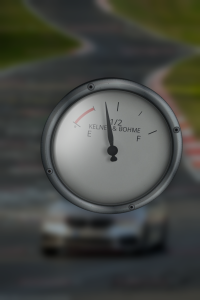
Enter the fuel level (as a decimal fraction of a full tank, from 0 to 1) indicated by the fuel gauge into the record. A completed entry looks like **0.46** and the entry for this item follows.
**0.375**
